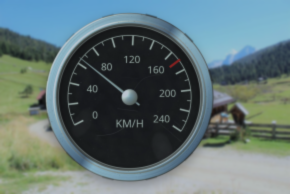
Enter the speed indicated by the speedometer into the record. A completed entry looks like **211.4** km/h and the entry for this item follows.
**65** km/h
